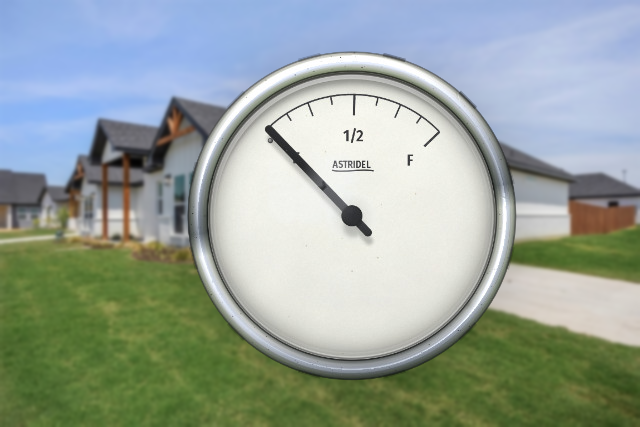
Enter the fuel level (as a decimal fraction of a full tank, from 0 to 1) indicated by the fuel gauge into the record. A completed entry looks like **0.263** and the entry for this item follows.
**0**
